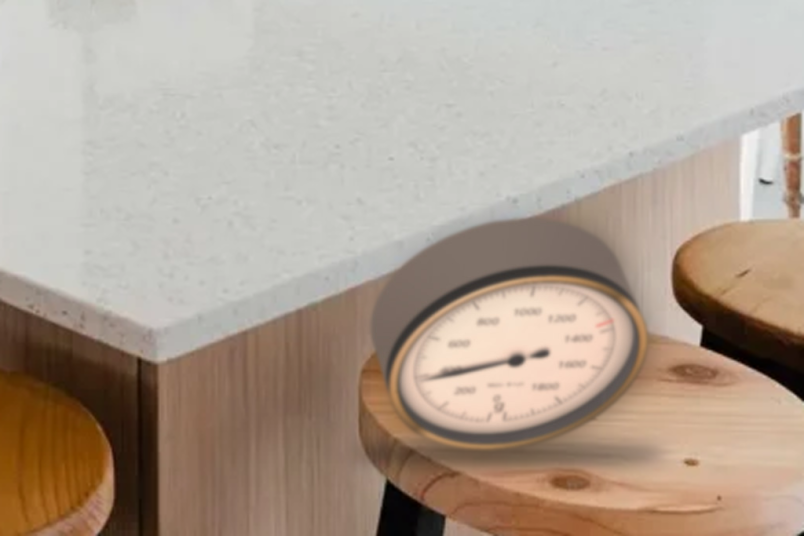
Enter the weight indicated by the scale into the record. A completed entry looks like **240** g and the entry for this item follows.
**400** g
